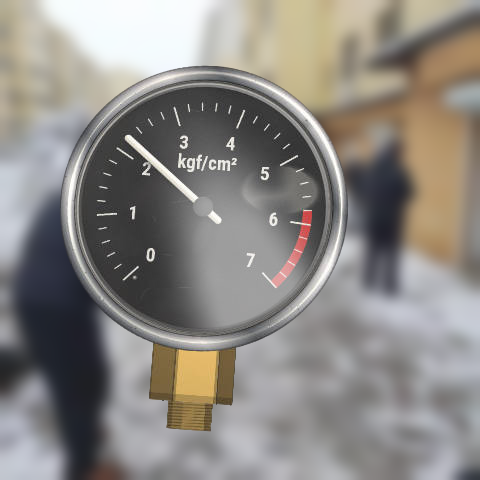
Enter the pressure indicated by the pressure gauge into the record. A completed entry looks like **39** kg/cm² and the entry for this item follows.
**2.2** kg/cm²
